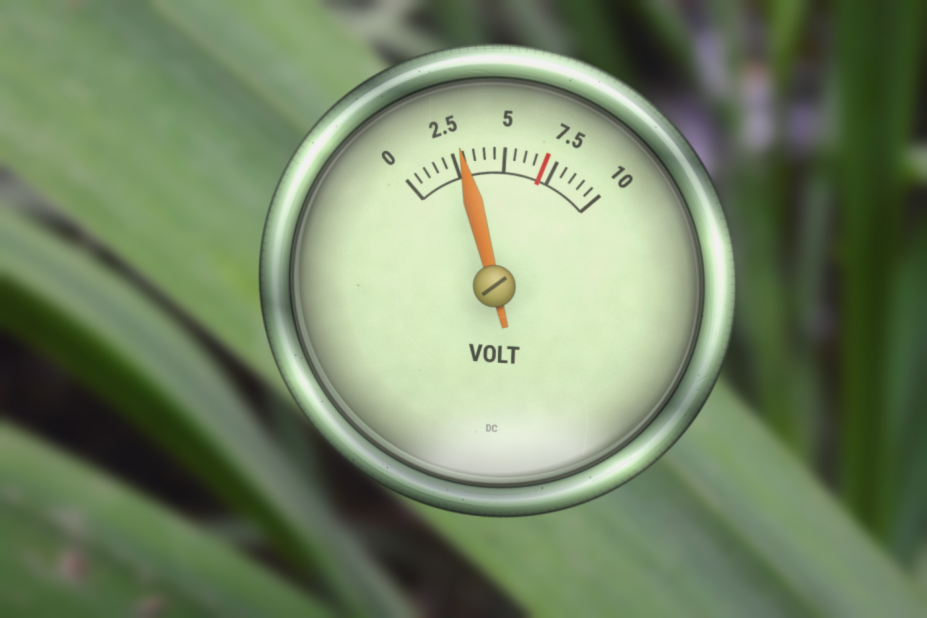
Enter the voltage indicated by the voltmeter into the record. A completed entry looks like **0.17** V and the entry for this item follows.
**3** V
